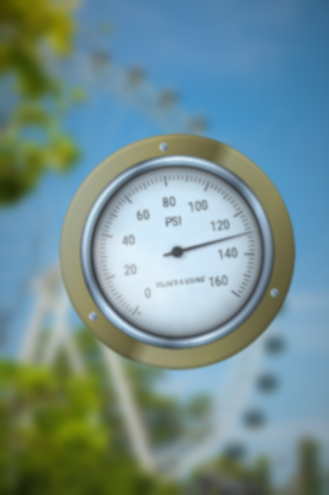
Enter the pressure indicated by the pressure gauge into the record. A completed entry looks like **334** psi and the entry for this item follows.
**130** psi
